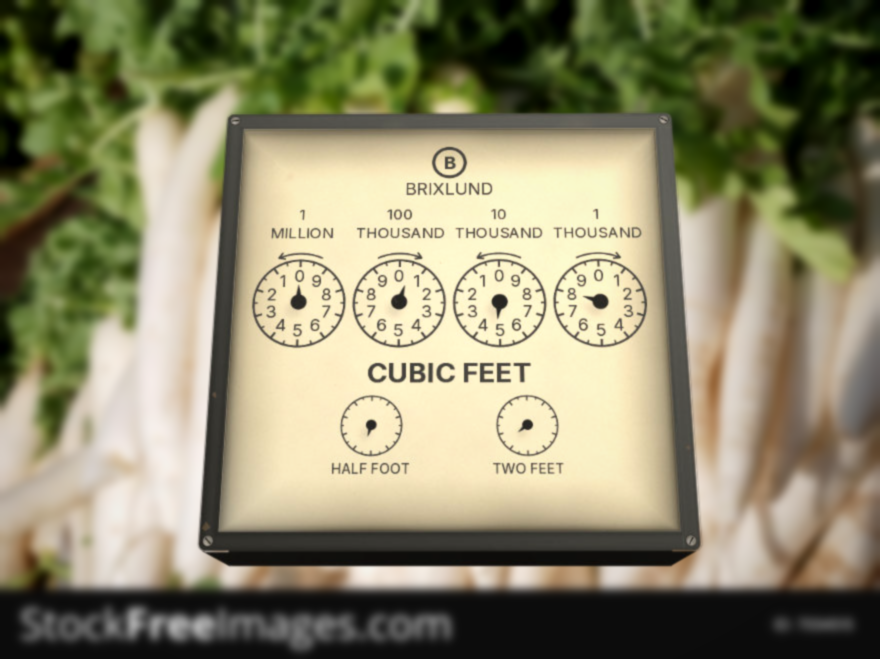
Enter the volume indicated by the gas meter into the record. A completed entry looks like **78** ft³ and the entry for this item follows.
**4800** ft³
